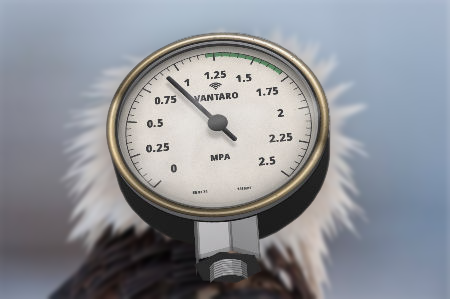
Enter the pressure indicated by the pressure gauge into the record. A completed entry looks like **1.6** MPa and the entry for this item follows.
**0.9** MPa
